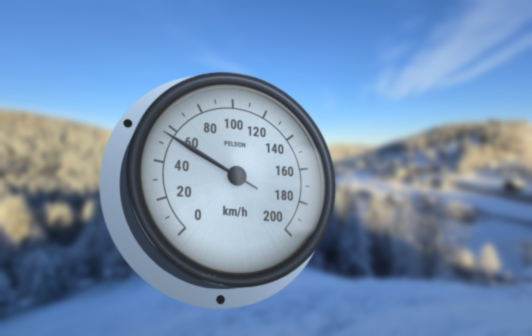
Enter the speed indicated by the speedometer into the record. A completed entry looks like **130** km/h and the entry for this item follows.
**55** km/h
